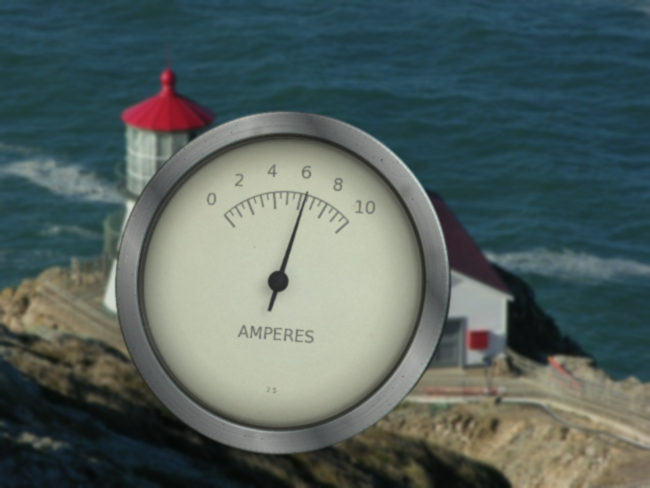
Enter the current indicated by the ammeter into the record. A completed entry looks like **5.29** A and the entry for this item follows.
**6.5** A
